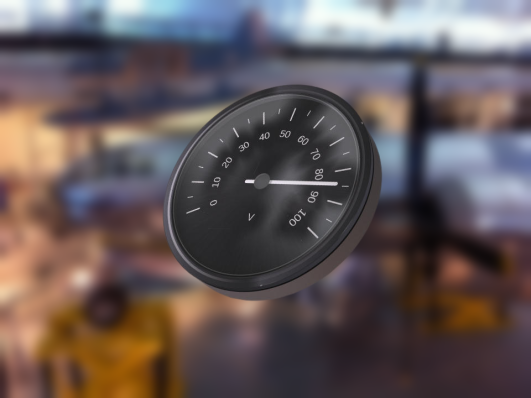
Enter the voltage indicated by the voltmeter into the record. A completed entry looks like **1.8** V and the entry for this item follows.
**85** V
